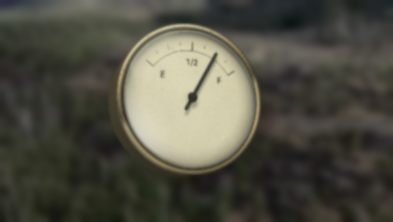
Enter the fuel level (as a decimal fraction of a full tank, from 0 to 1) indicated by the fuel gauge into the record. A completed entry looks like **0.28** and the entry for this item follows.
**0.75**
